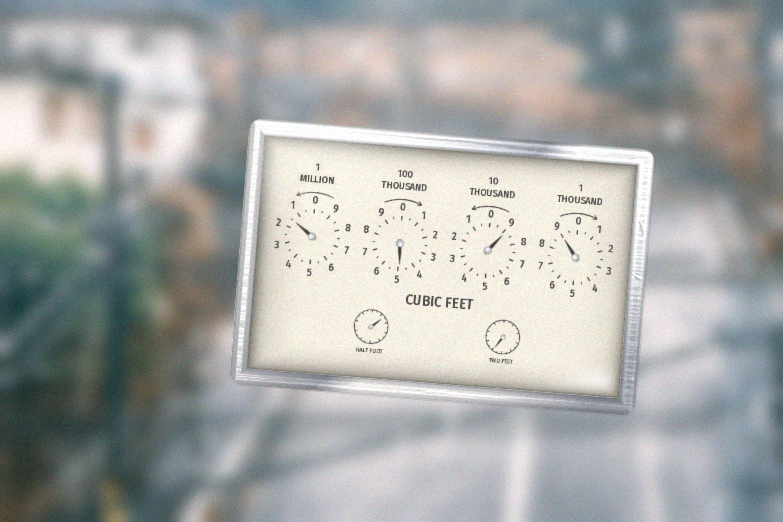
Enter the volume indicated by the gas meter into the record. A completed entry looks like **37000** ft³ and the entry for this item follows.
**148900** ft³
